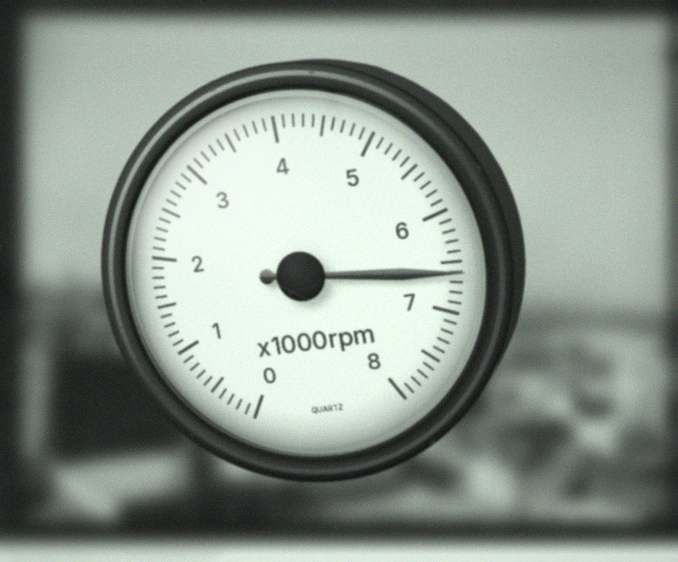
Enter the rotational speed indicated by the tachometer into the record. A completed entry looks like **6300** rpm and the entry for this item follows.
**6600** rpm
